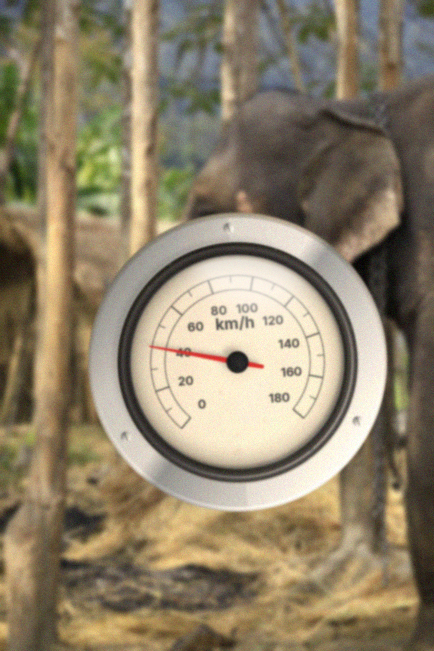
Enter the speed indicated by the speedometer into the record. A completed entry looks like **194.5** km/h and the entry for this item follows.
**40** km/h
